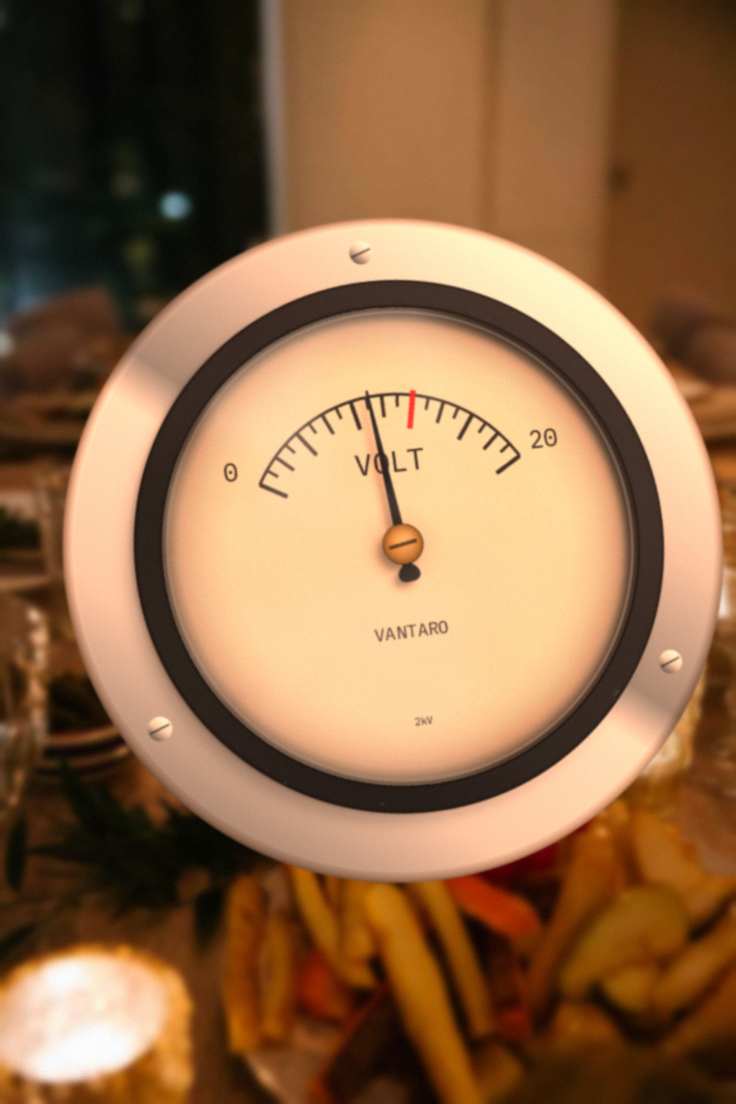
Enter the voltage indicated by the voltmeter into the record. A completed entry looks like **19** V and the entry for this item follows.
**9** V
